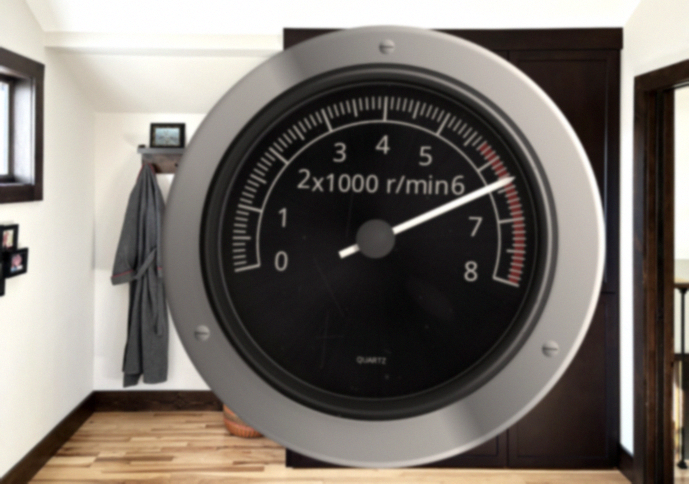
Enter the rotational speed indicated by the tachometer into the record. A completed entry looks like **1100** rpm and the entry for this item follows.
**6400** rpm
